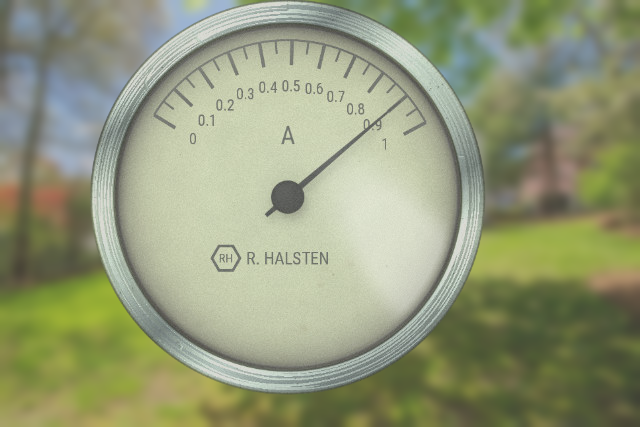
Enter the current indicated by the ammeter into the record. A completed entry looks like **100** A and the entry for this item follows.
**0.9** A
